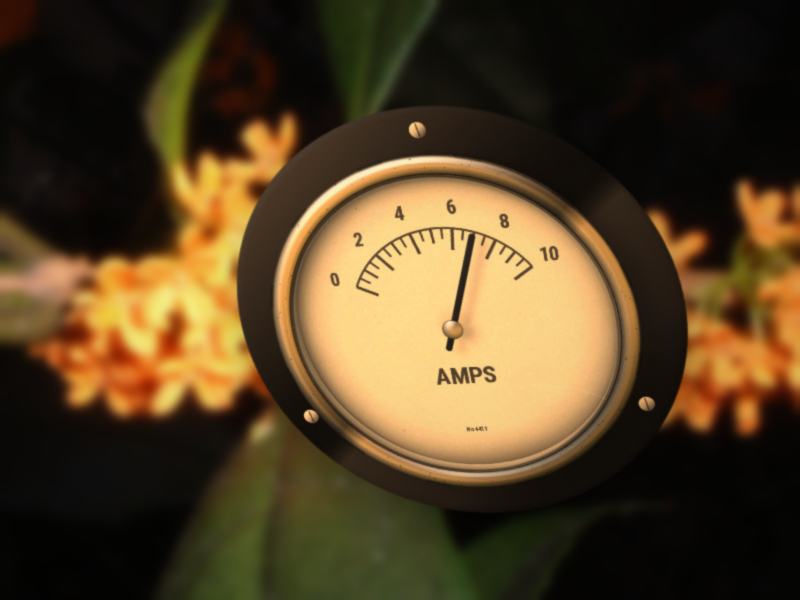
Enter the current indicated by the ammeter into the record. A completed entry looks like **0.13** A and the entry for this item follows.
**7** A
